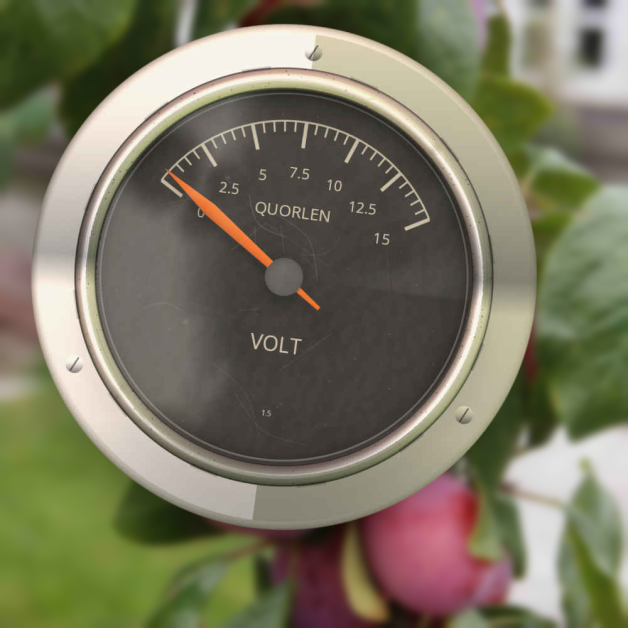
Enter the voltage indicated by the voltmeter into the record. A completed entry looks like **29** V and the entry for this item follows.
**0.5** V
